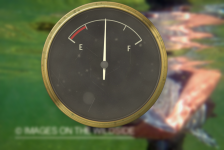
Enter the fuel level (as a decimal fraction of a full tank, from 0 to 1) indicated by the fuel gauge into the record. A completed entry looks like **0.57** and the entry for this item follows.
**0.5**
